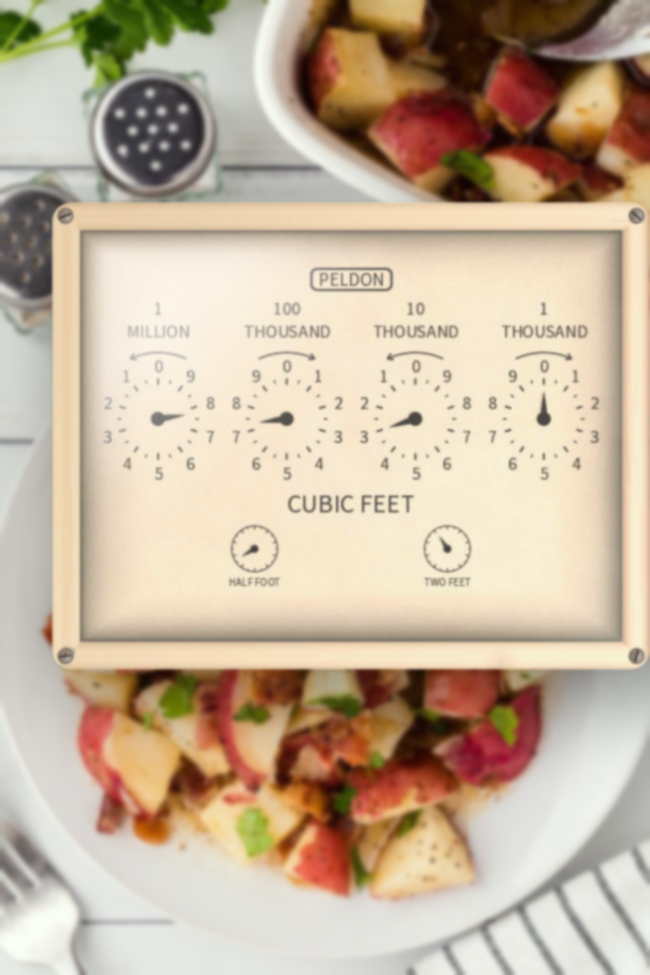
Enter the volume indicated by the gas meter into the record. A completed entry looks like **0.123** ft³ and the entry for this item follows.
**773000** ft³
